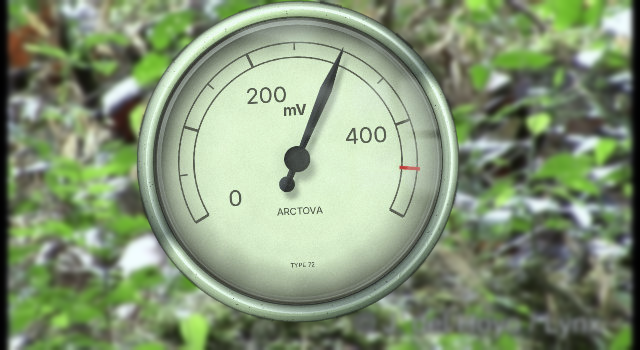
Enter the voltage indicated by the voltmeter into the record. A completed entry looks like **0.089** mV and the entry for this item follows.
**300** mV
